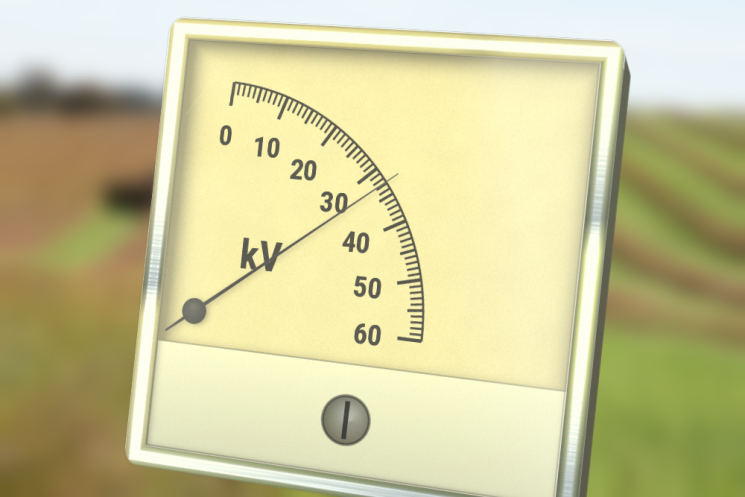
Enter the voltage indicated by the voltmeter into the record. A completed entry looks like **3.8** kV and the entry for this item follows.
**33** kV
